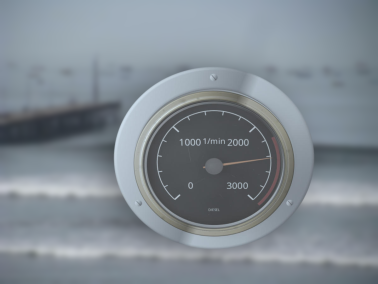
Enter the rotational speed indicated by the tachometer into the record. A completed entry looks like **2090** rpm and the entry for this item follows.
**2400** rpm
